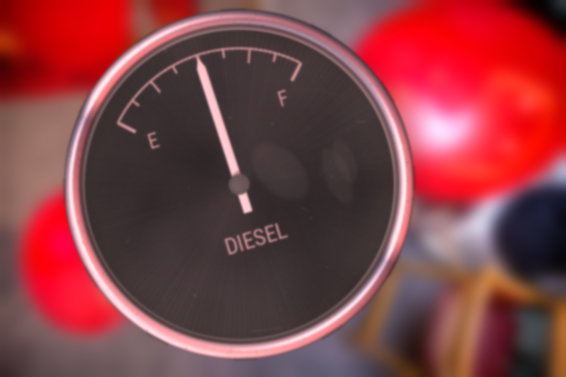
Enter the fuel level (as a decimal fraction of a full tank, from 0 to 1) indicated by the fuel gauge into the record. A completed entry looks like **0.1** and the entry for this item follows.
**0.5**
